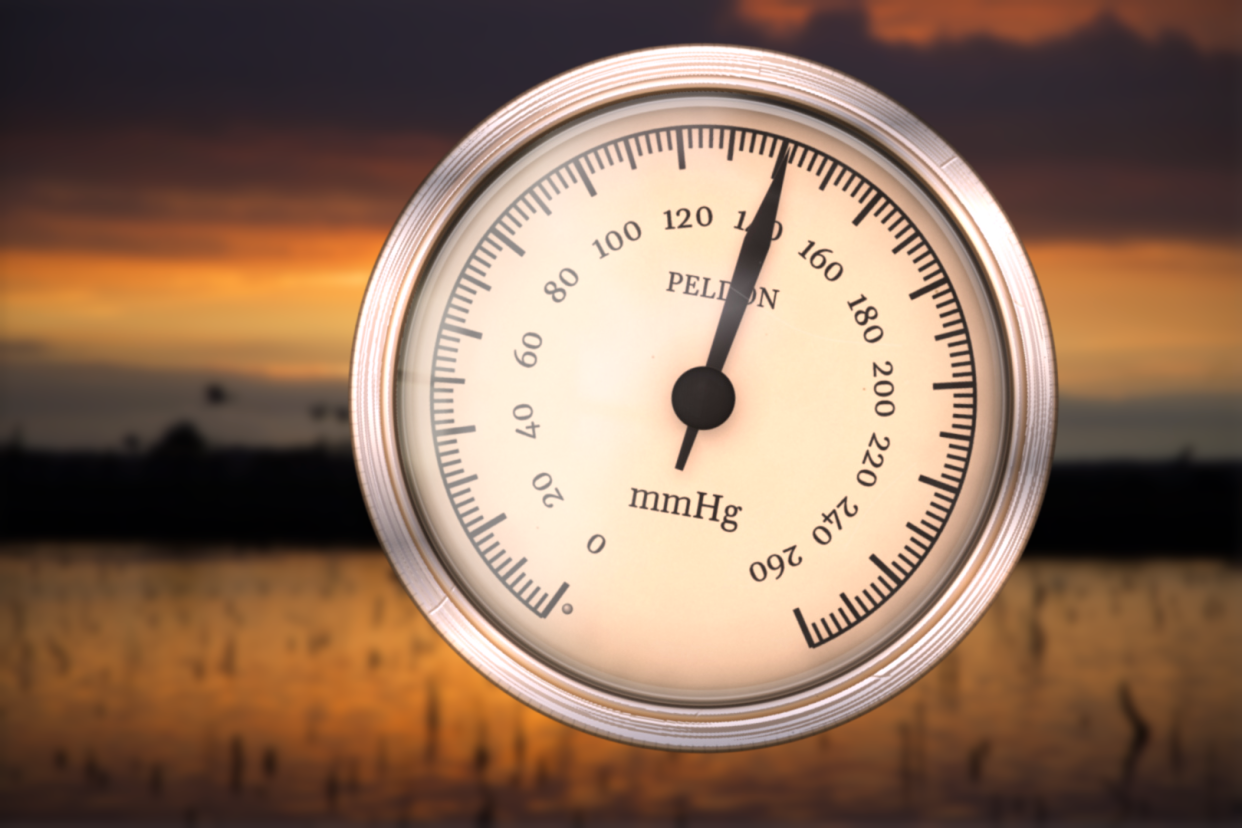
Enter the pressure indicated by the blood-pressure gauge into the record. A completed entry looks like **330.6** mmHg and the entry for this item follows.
**141** mmHg
